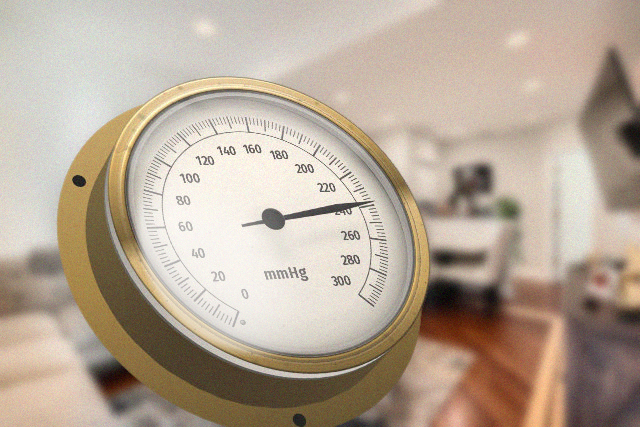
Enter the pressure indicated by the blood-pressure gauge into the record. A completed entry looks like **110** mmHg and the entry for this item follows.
**240** mmHg
